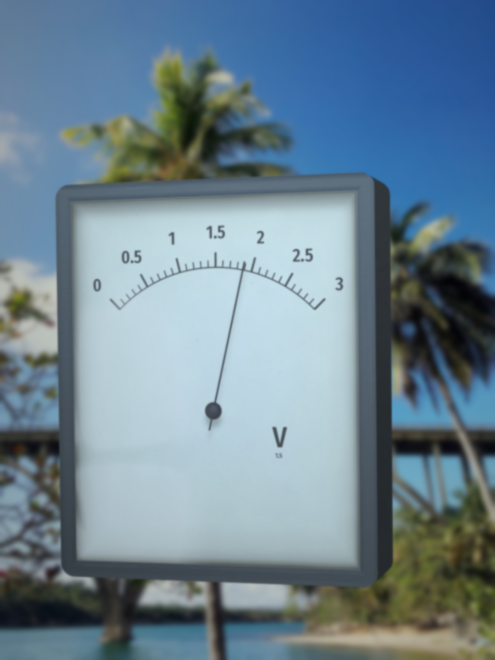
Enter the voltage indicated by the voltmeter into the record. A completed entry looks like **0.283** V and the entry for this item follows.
**1.9** V
